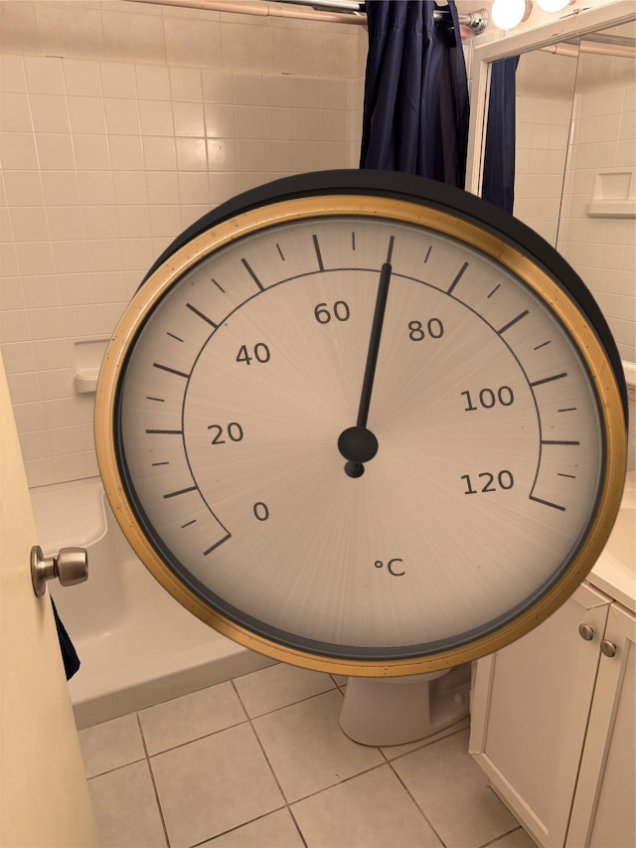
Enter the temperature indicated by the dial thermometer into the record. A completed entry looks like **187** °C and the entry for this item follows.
**70** °C
